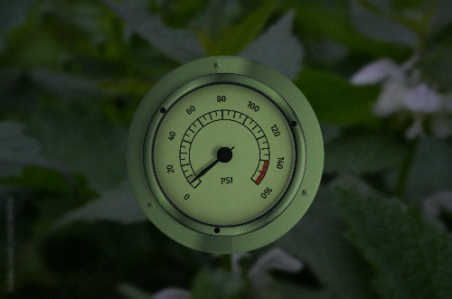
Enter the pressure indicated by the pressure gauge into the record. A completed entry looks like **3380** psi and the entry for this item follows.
**5** psi
